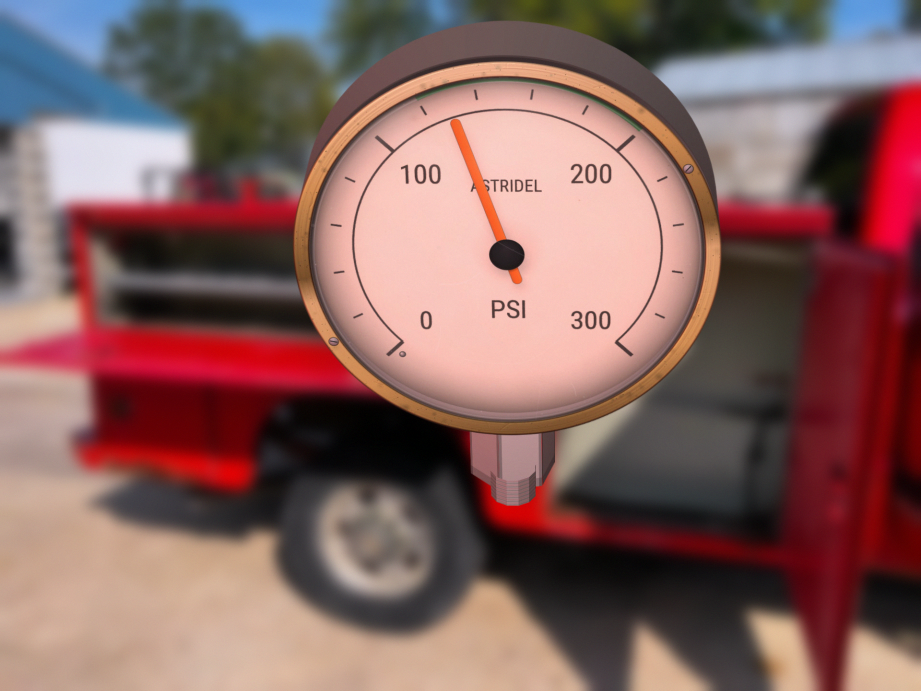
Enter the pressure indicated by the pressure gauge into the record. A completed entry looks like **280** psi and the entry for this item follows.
**130** psi
